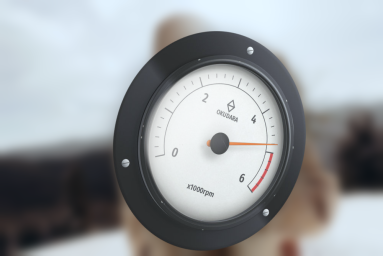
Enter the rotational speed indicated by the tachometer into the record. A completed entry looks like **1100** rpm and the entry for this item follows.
**4800** rpm
